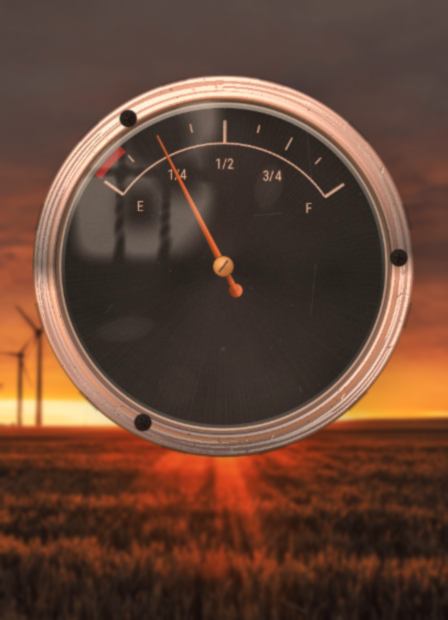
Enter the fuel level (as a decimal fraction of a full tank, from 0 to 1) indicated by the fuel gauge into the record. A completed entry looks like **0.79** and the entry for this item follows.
**0.25**
